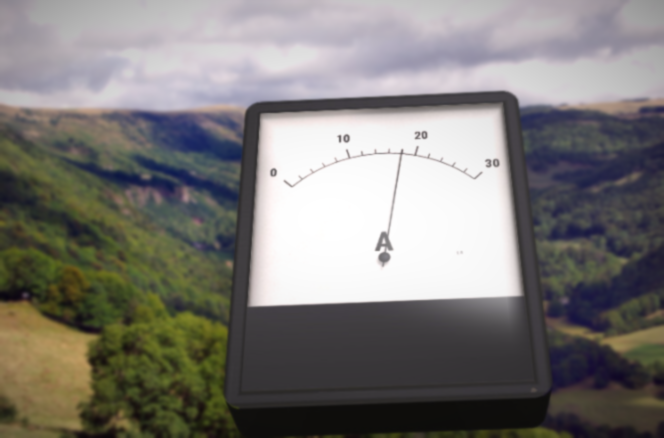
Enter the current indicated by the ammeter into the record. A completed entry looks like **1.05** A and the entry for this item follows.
**18** A
